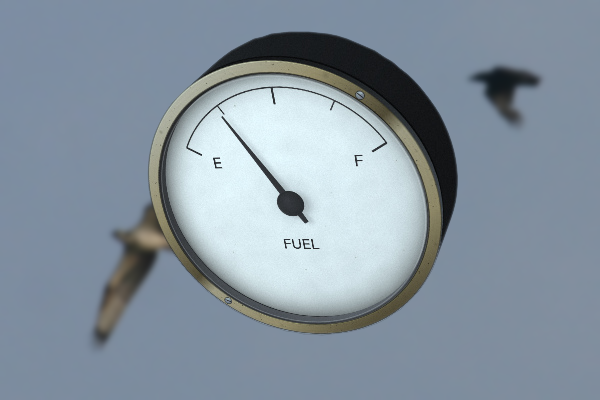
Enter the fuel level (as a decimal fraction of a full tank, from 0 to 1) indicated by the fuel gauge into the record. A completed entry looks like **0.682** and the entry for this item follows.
**0.25**
